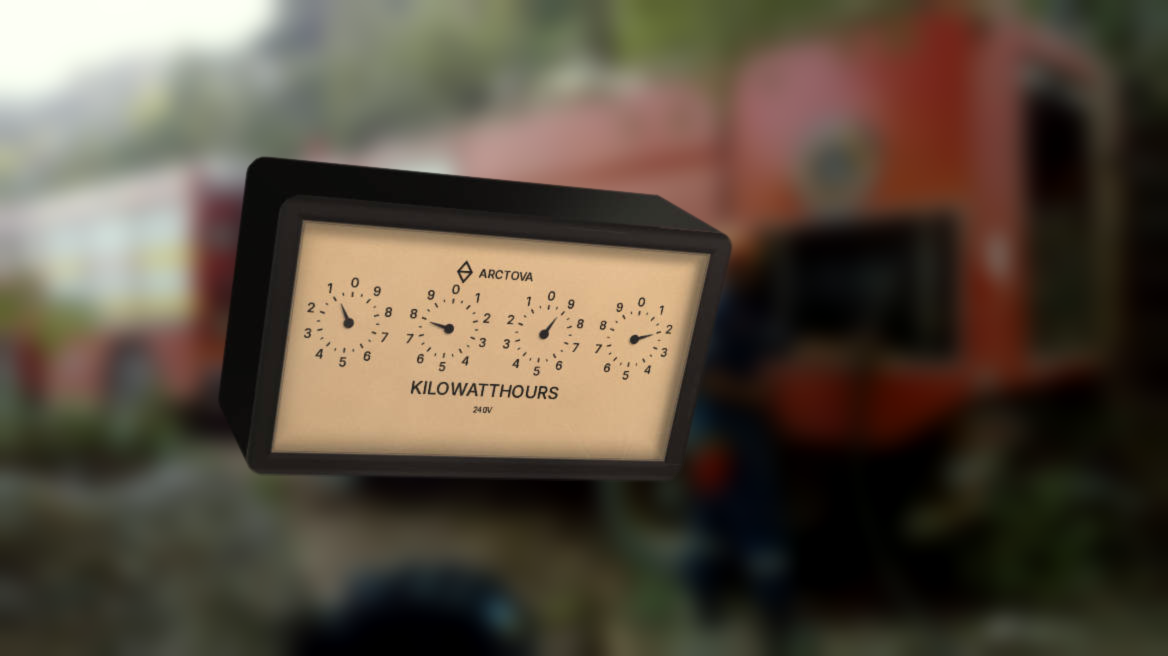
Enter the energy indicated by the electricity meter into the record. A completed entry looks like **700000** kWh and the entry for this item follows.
**792** kWh
